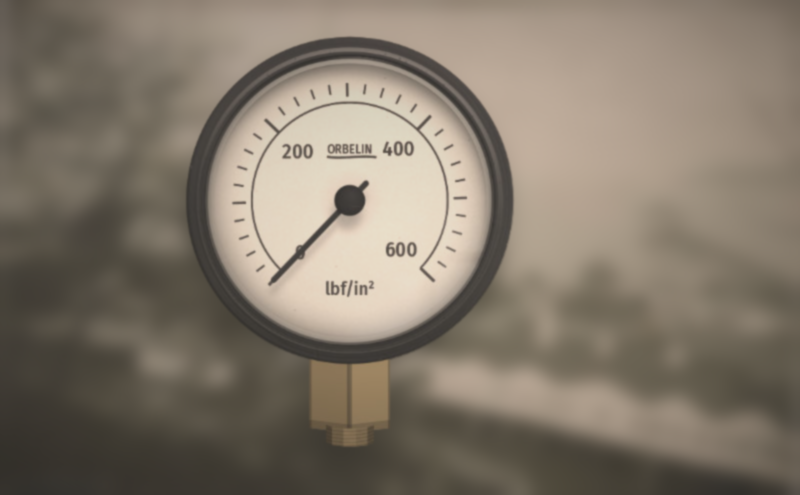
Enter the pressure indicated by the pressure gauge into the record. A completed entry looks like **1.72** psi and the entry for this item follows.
**0** psi
